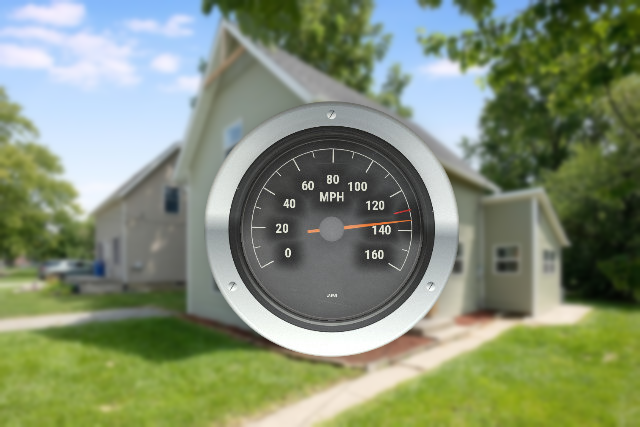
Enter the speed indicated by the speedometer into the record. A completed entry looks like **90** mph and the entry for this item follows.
**135** mph
